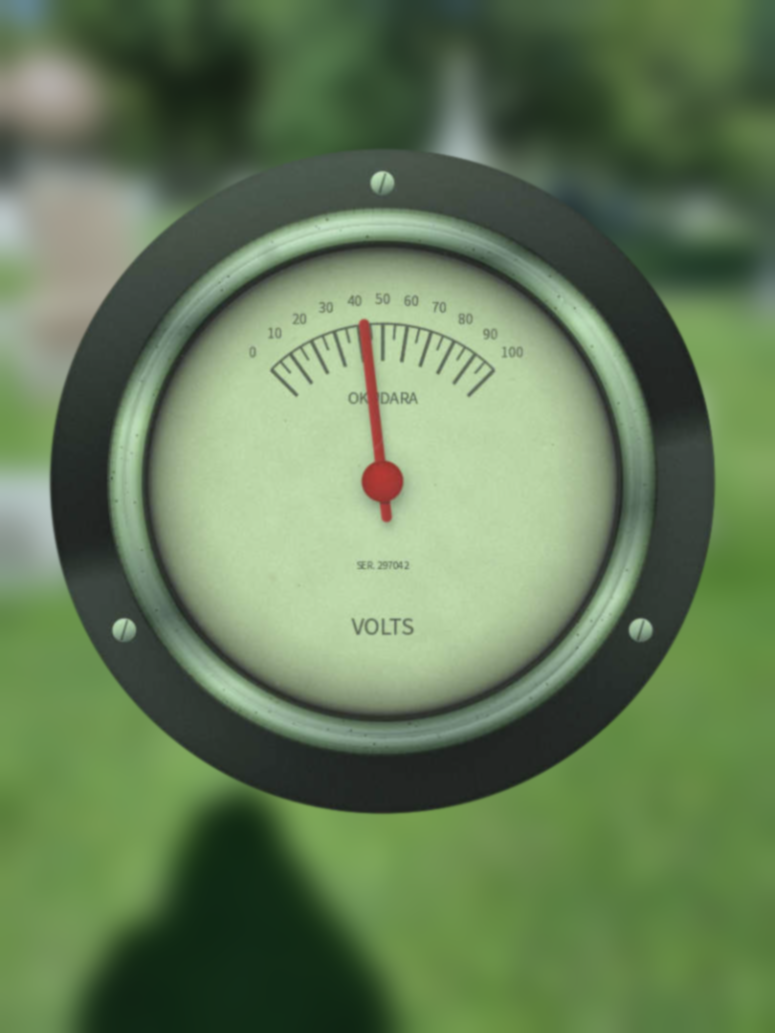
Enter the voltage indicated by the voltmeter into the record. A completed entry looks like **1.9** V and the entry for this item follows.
**42.5** V
